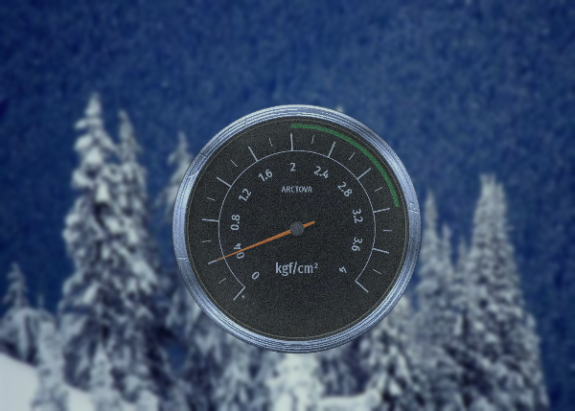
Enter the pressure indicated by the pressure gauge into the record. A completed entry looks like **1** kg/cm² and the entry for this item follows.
**0.4** kg/cm²
